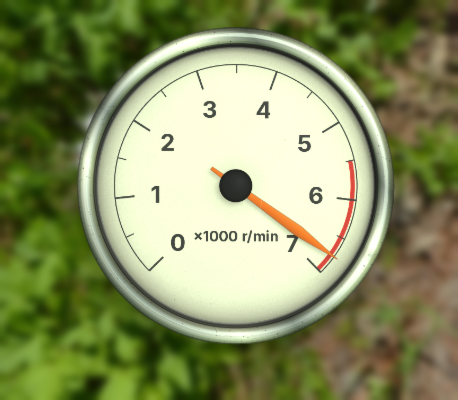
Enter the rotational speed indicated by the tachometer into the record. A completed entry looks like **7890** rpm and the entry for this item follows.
**6750** rpm
